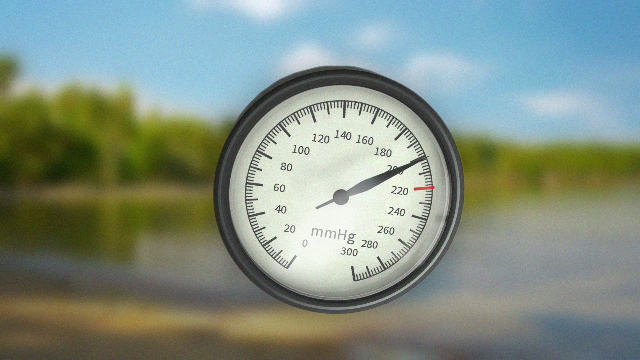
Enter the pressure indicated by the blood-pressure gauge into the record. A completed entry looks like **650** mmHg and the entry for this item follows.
**200** mmHg
